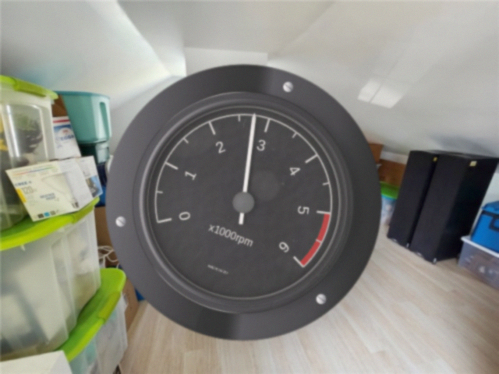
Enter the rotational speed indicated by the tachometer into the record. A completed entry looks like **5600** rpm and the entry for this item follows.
**2750** rpm
